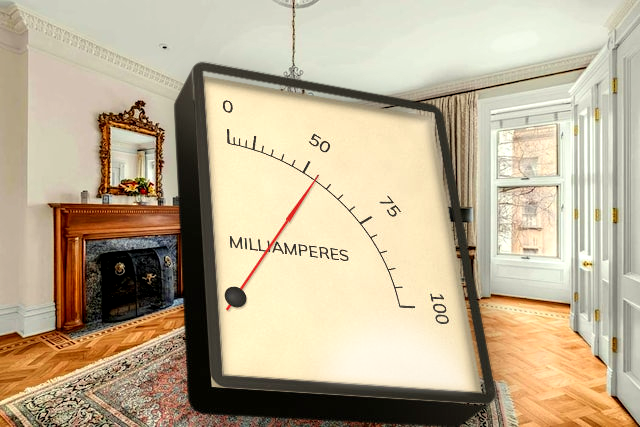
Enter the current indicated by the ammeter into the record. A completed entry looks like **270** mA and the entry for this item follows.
**55** mA
